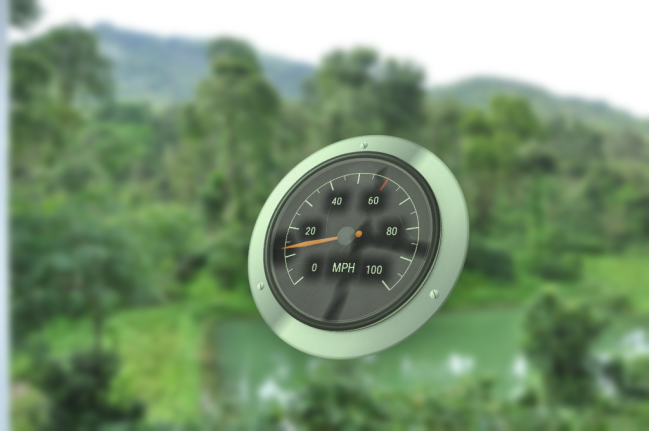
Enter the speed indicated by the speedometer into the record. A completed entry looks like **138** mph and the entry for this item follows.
**12.5** mph
